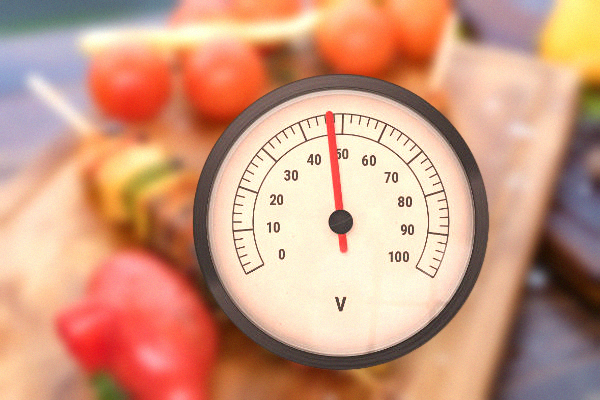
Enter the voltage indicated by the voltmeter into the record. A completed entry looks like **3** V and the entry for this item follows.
**47** V
